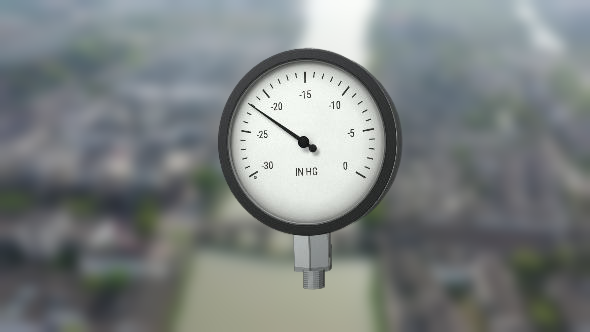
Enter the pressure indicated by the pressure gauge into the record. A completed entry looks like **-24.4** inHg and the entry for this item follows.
**-22** inHg
